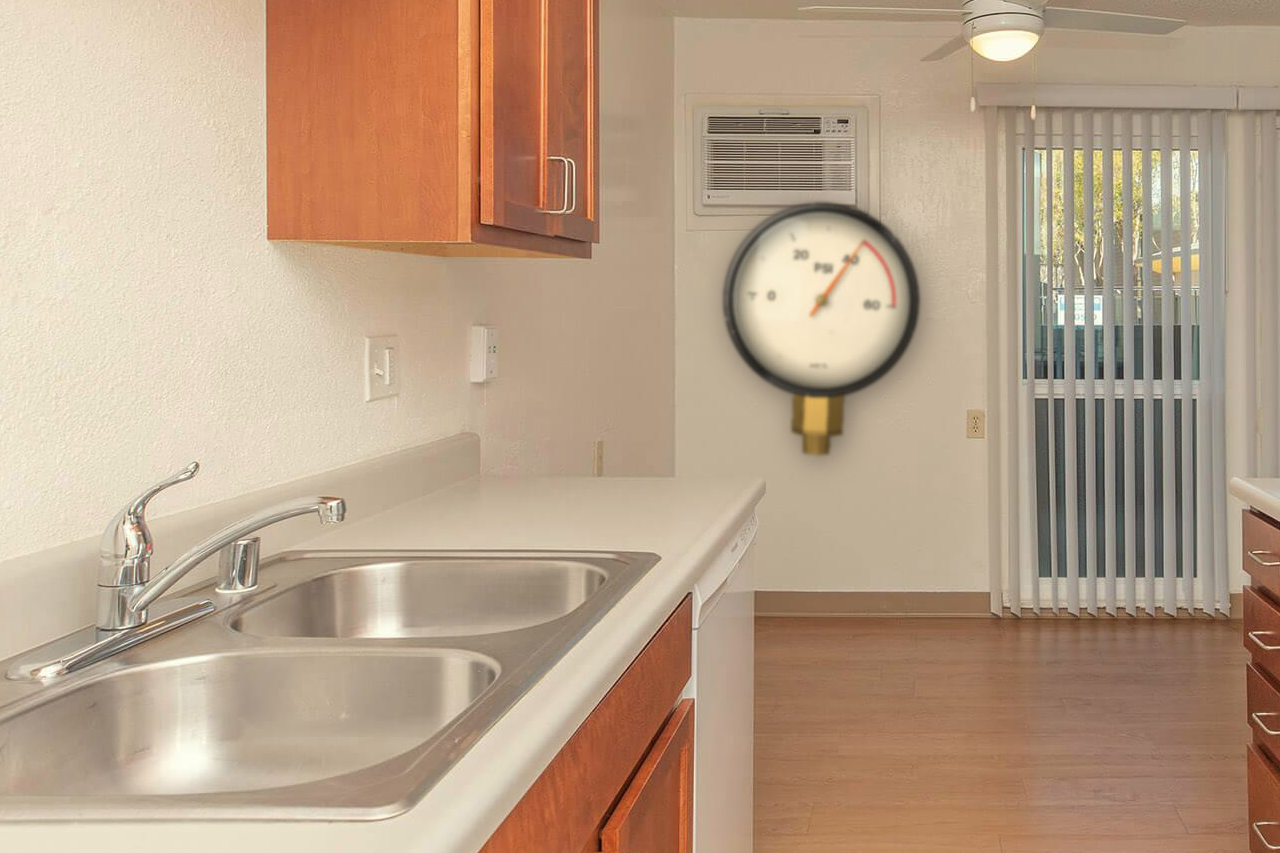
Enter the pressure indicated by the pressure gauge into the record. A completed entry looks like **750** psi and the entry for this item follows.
**40** psi
